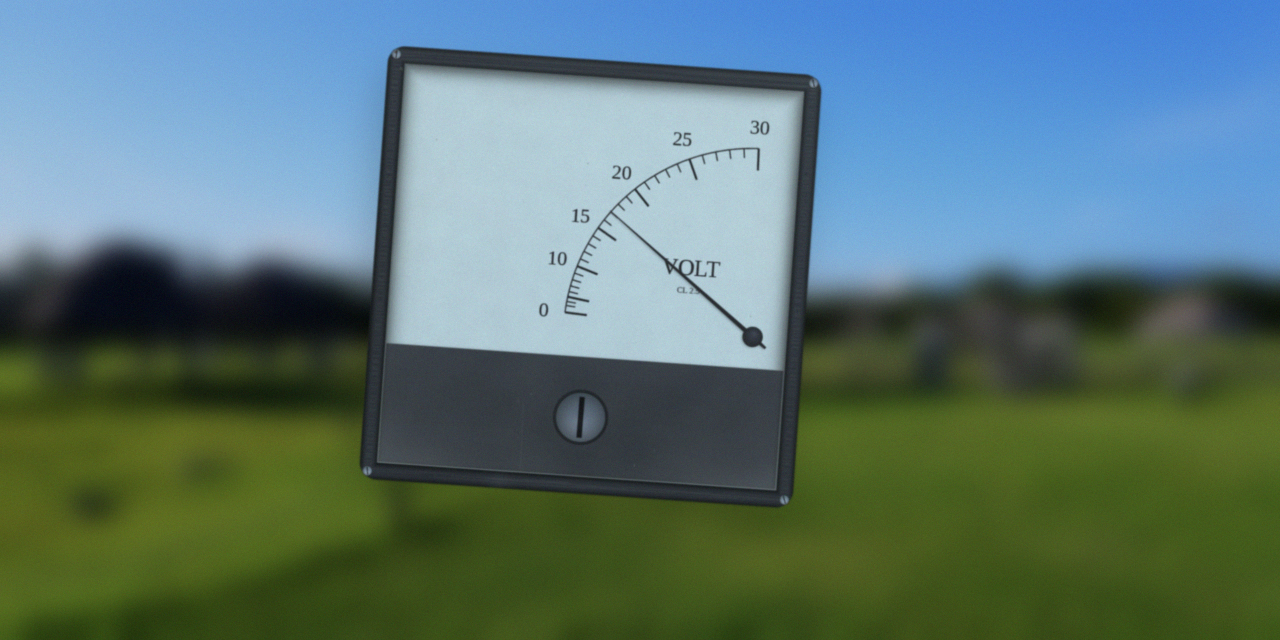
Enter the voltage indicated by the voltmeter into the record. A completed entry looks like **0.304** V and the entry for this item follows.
**17** V
